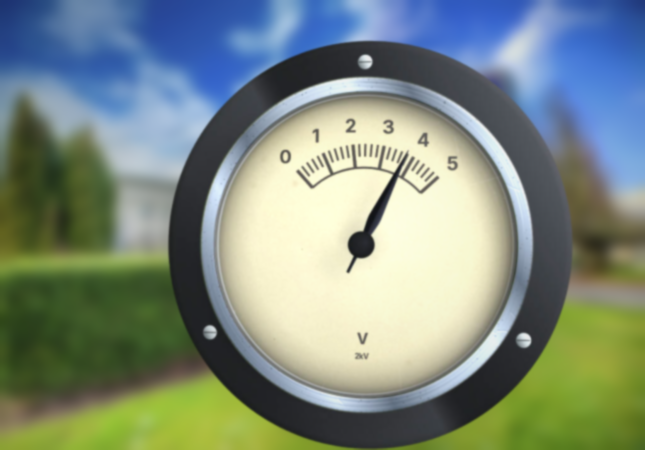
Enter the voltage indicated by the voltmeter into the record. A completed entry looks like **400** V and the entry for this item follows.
**3.8** V
